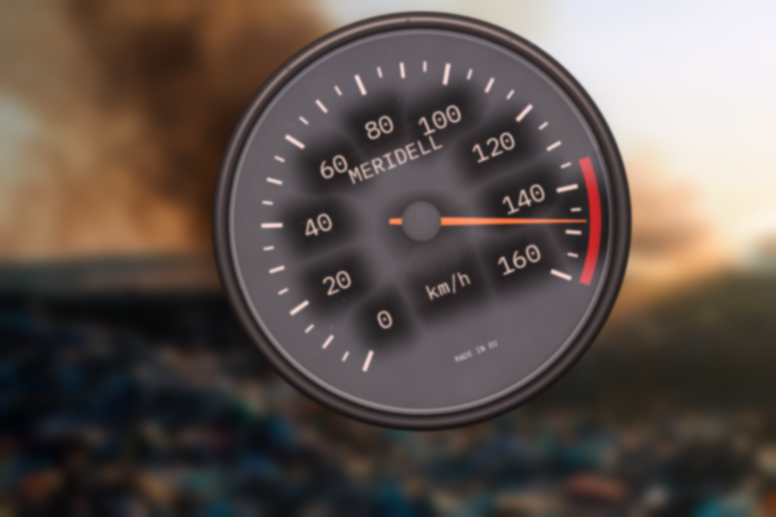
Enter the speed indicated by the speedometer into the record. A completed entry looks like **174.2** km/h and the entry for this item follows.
**147.5** km/h
